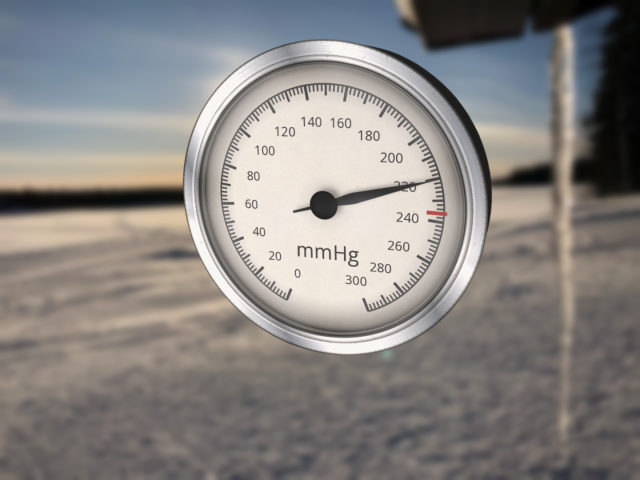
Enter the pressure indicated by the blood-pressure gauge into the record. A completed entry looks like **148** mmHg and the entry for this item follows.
**220** mmHg
